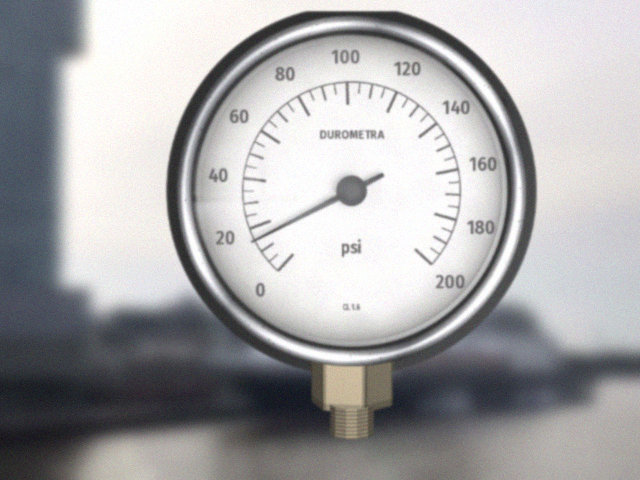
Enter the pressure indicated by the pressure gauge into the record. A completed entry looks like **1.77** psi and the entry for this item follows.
**15** psi
